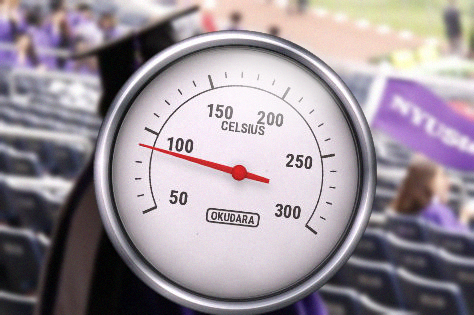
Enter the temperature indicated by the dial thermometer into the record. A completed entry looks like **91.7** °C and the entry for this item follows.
**90** °C
